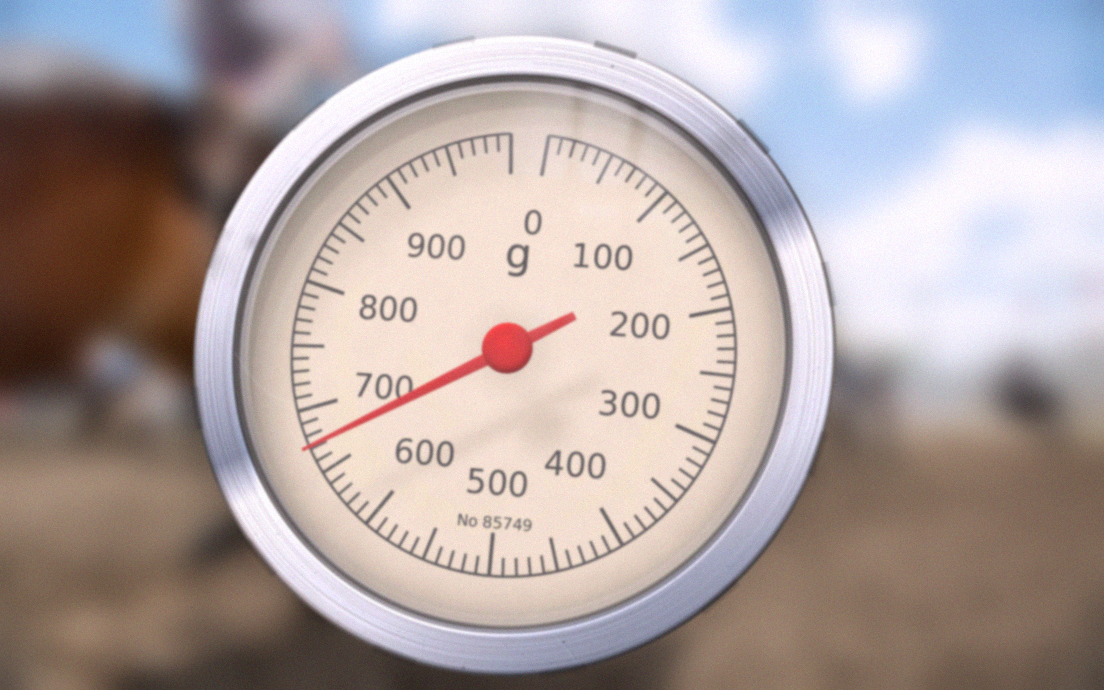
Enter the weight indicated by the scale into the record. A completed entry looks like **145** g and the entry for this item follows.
**670** g
